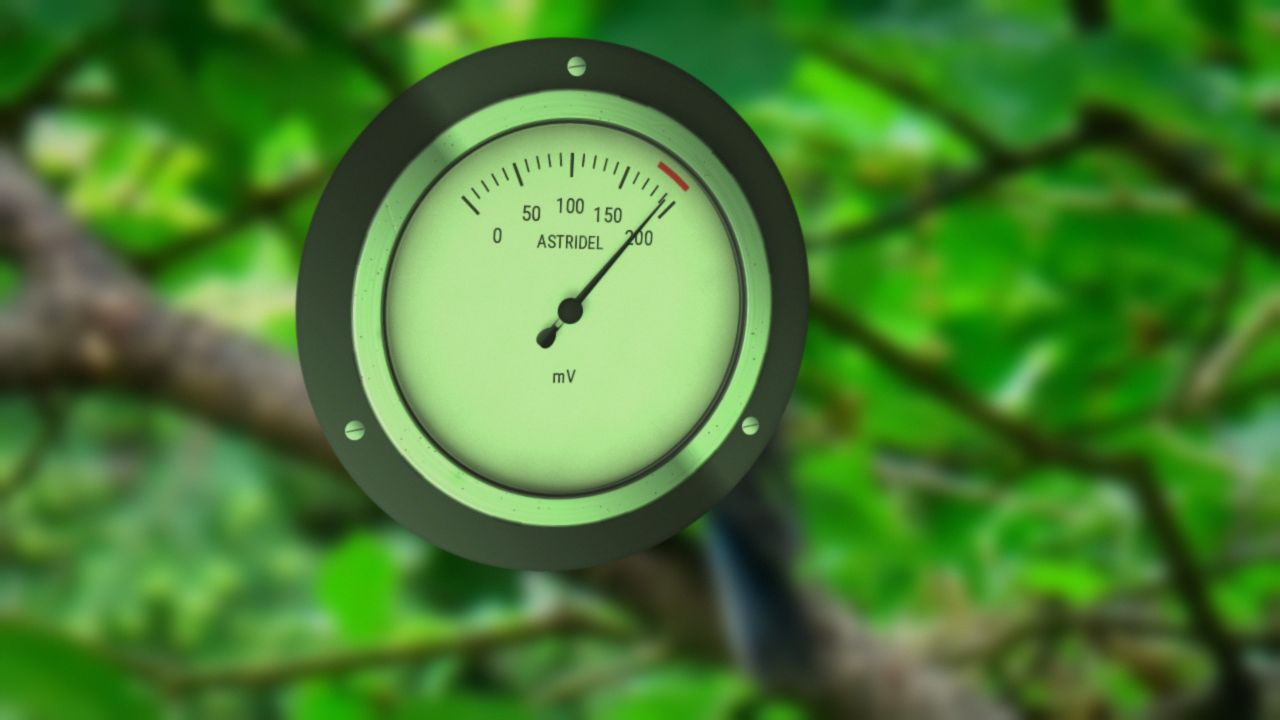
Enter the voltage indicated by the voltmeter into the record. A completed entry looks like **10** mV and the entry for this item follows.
**190** mV
